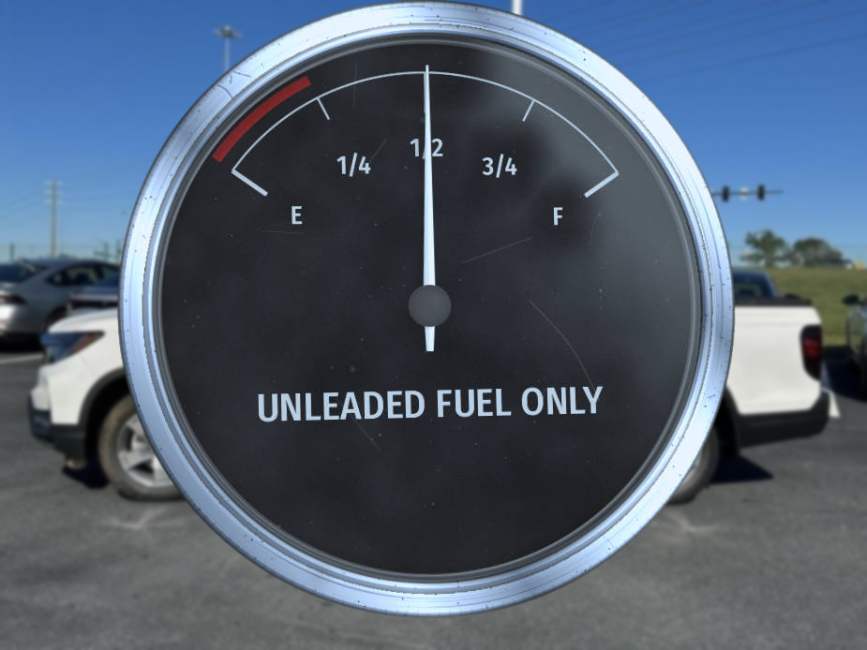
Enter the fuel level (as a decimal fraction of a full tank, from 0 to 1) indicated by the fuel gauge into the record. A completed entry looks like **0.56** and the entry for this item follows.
**0.5**
